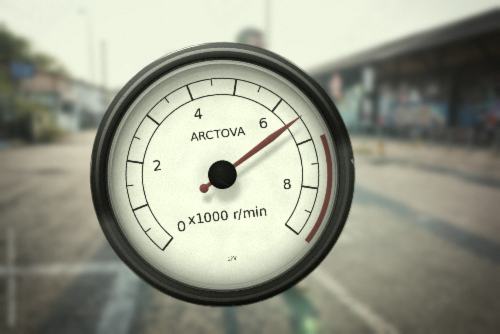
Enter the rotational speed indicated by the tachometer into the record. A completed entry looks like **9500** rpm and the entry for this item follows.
**6500** rpm
